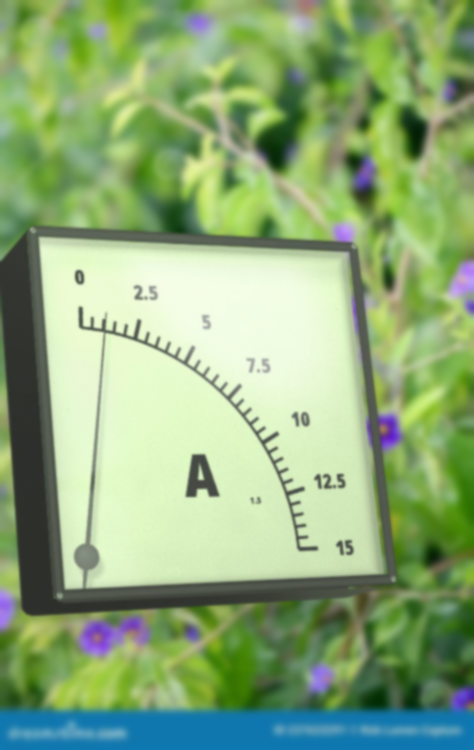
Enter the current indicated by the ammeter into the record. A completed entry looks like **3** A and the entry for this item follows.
**1** A
